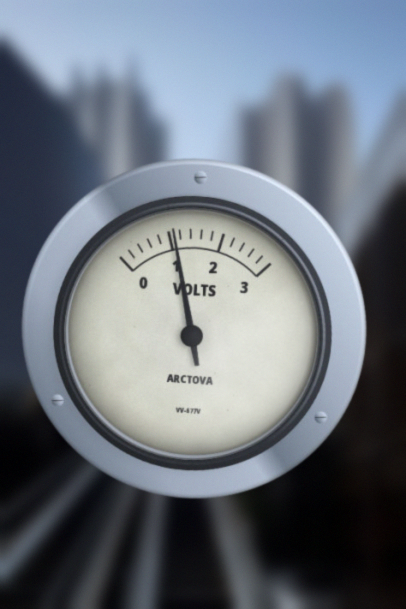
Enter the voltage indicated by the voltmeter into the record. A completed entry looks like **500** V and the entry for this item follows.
**1.1** V
